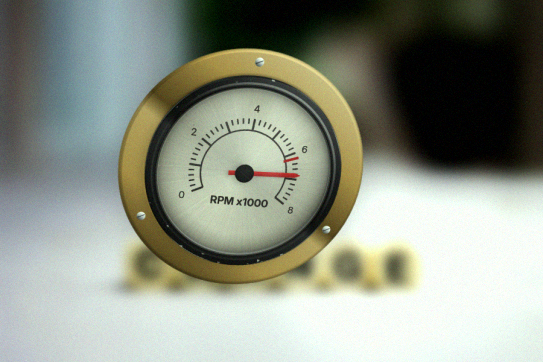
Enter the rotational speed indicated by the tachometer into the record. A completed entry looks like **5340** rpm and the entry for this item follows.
**6800** rpm
